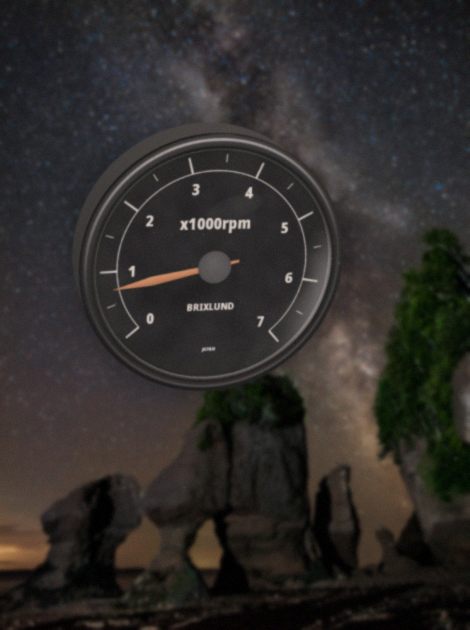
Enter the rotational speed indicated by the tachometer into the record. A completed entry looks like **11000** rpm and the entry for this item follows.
**750** rpm
